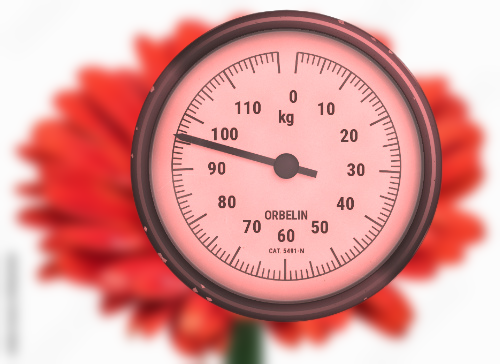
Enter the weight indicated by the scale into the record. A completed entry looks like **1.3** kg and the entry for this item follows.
**96** kg
